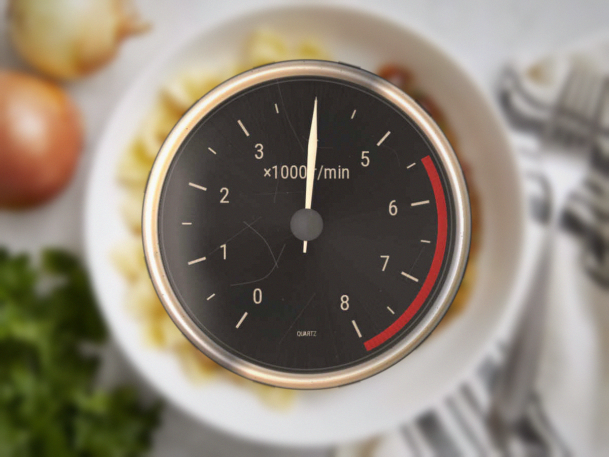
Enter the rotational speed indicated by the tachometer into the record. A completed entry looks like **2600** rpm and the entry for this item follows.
**4000** rpm
